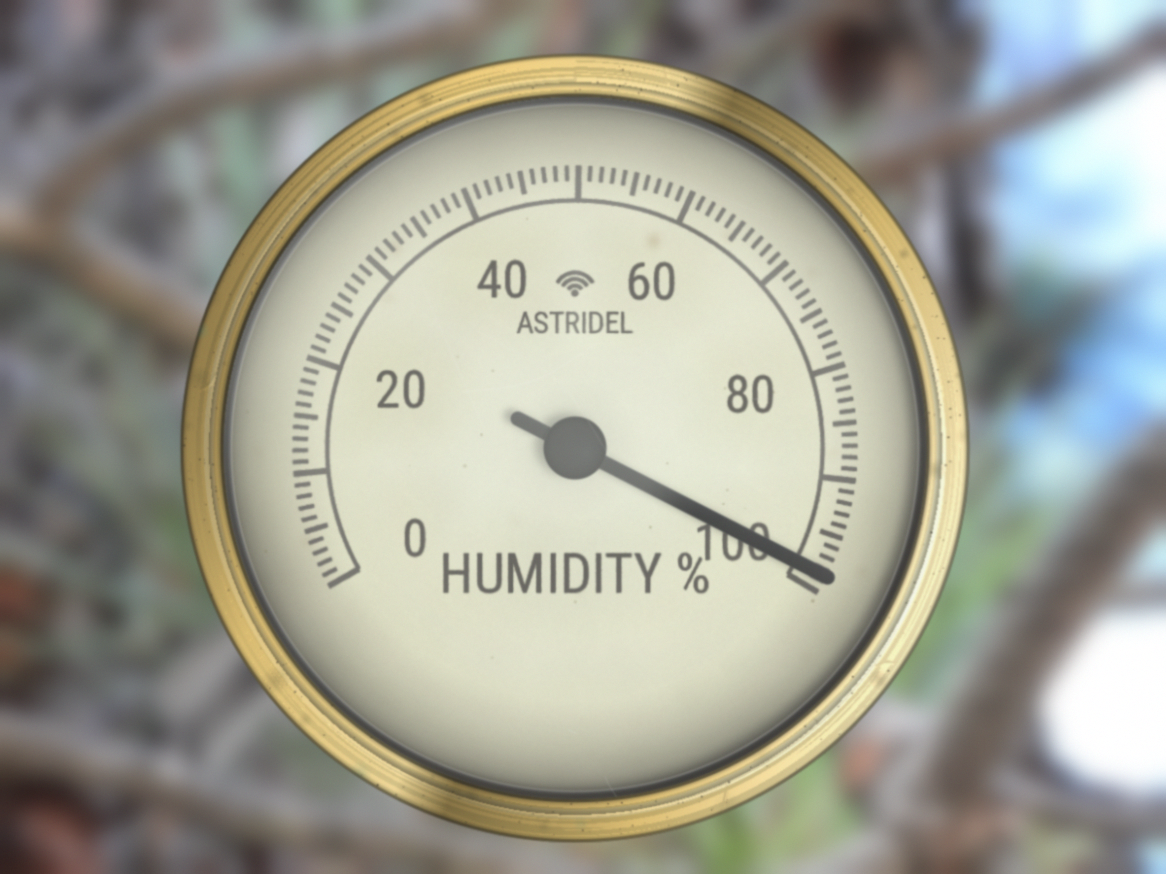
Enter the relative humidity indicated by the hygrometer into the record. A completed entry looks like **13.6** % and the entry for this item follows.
**98.5** %
